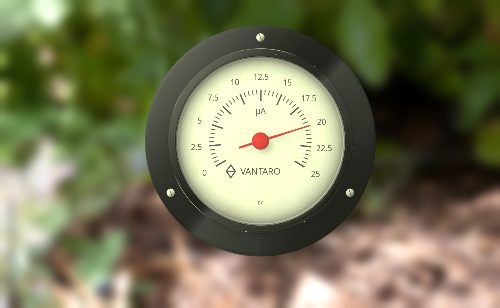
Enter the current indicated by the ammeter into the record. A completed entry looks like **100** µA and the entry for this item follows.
**20** µA
